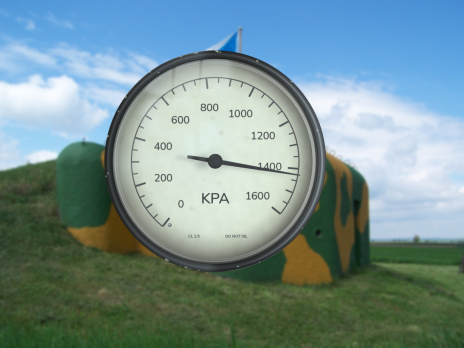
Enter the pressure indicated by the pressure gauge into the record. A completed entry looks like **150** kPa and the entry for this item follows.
**1425** kPa
